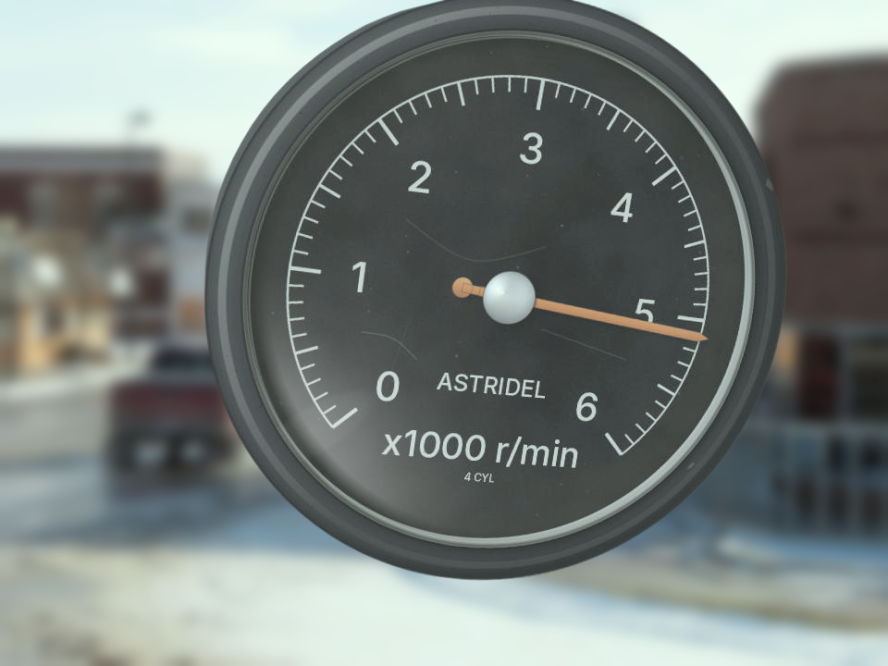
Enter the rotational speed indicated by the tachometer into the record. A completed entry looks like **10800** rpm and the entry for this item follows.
**5100** rpm
